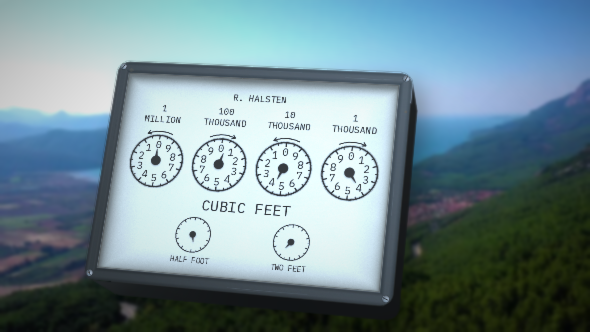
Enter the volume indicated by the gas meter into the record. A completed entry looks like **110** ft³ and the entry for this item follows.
**4400** ft³
